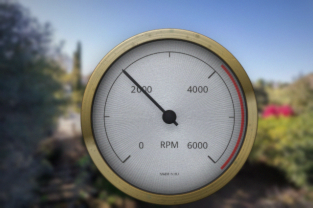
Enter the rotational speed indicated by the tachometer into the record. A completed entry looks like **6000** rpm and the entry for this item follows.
**2000** rpm
